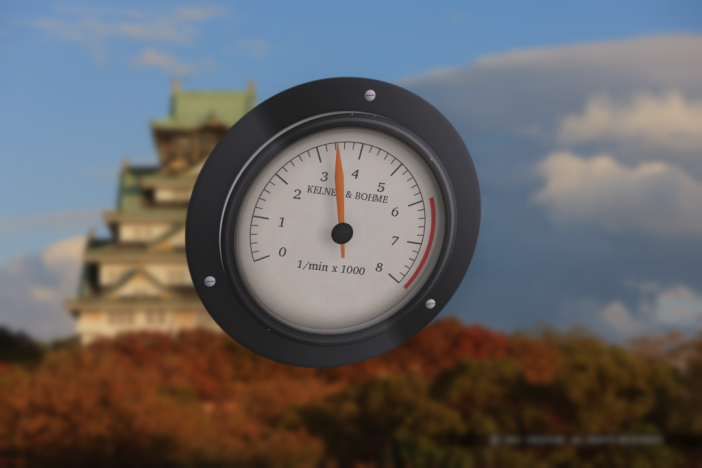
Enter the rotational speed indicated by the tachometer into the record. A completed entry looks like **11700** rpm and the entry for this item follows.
**3400** rpm
